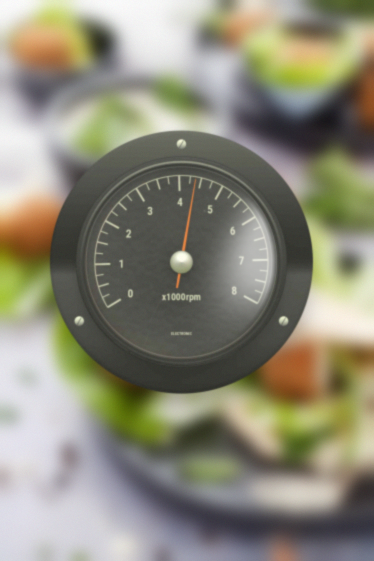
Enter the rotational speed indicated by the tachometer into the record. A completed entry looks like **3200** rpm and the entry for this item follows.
**4375** rpm
